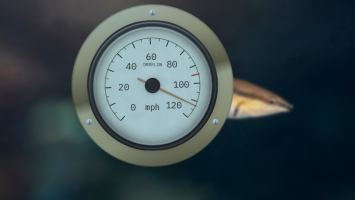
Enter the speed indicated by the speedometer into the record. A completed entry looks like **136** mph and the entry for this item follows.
**112.5** mph
